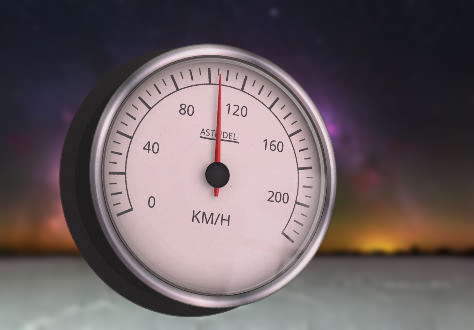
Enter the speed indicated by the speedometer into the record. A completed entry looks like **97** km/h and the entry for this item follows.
**105** km/h
